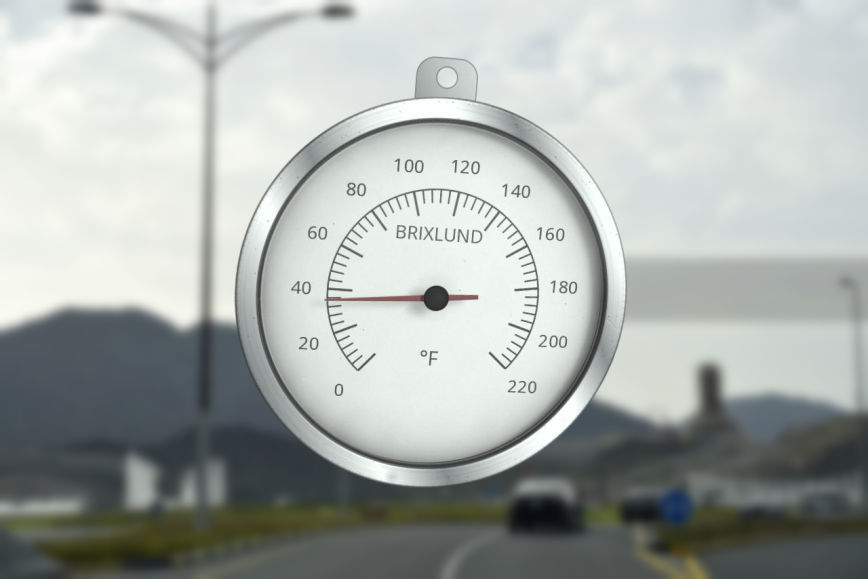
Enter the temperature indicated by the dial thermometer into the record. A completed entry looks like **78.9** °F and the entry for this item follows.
**36** °F
